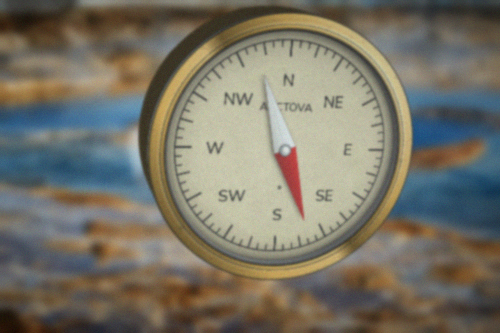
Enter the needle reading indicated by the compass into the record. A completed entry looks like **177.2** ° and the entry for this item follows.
**160** °
